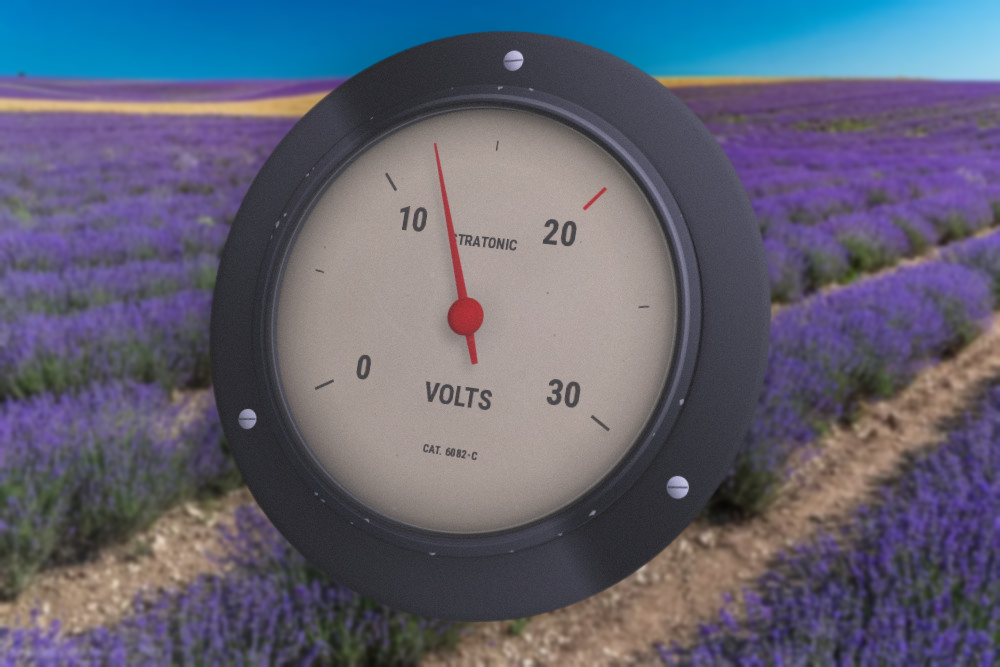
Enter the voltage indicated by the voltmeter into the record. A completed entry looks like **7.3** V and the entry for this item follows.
**12.5** V
